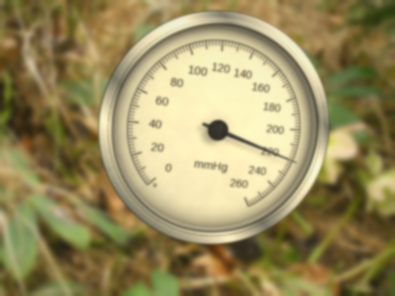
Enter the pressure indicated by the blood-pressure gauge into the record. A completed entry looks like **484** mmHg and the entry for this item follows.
**220** mmHg
